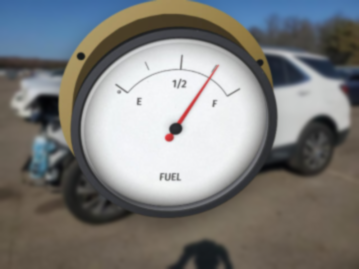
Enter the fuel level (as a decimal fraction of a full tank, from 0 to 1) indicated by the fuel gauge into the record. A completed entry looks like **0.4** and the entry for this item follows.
**0.75**
